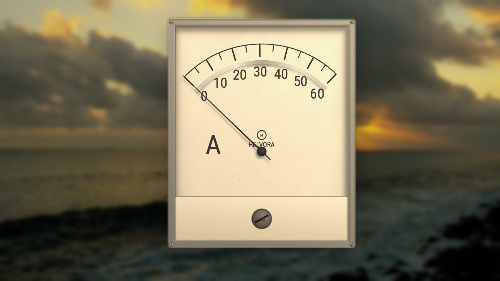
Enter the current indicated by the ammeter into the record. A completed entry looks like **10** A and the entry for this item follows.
**0** A
